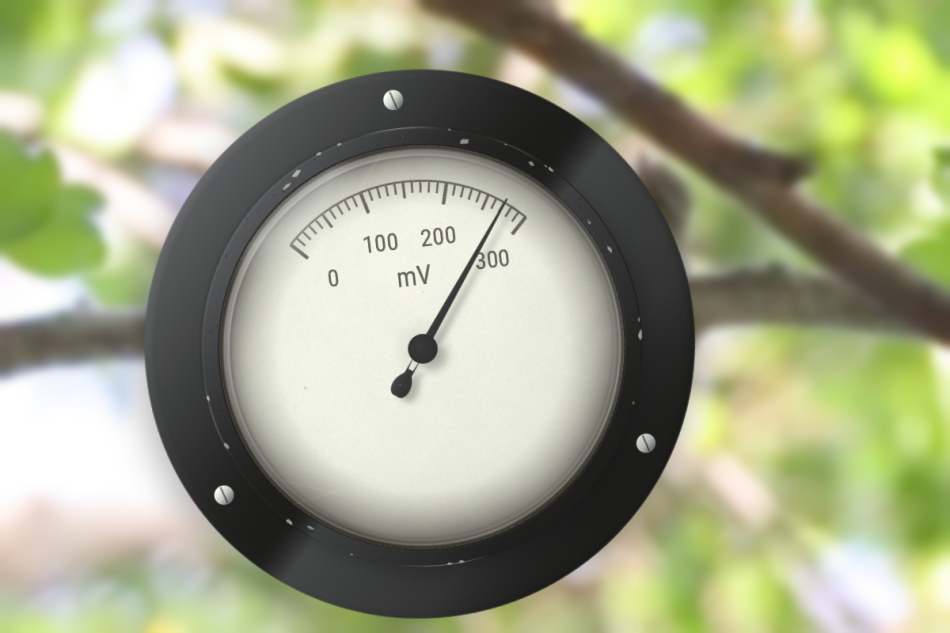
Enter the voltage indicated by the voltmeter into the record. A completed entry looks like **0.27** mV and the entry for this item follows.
**270** mV
